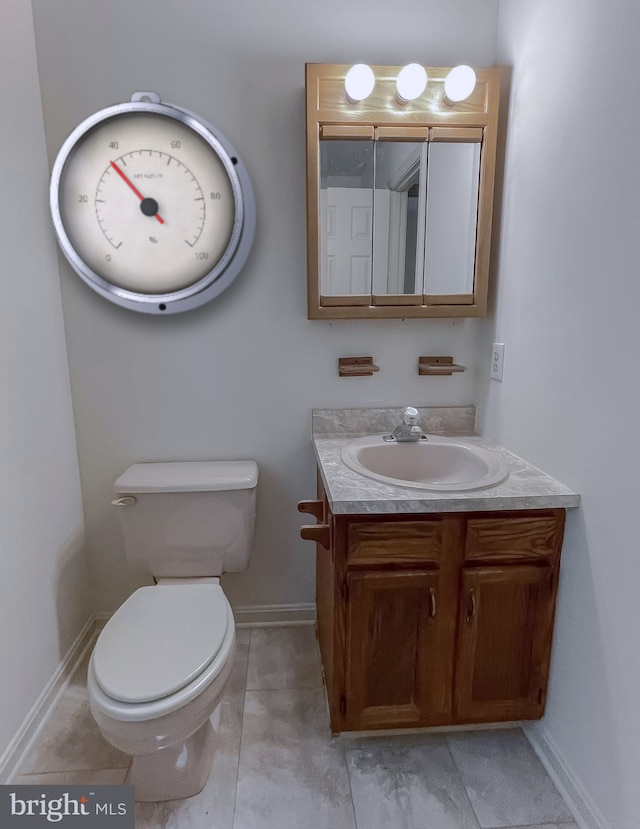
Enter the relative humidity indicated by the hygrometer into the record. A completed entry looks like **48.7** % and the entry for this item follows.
**36** %
